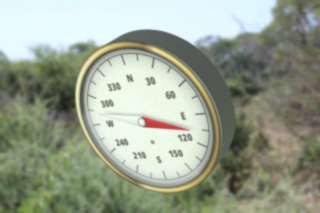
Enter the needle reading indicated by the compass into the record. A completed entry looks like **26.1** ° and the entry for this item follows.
**105** °
